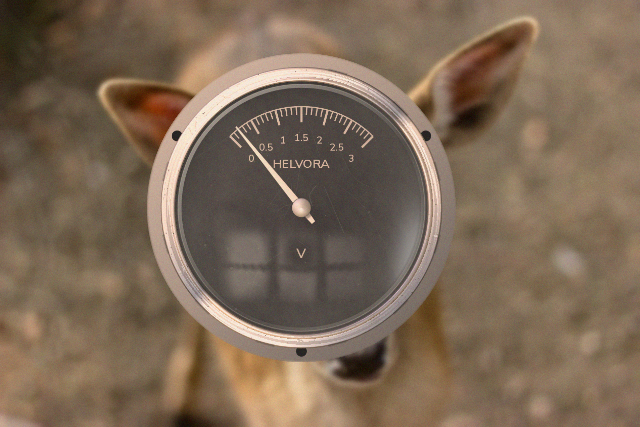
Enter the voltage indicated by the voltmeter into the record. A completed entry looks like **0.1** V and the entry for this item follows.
**0.2** V
